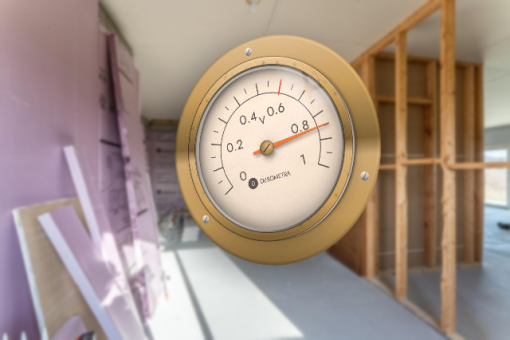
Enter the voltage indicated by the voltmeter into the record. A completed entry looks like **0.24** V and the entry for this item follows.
**0.85** V
